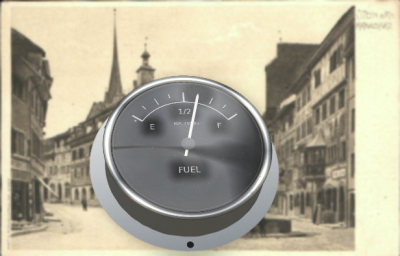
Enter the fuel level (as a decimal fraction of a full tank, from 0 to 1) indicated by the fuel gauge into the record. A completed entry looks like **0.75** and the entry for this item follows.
**0.625**
